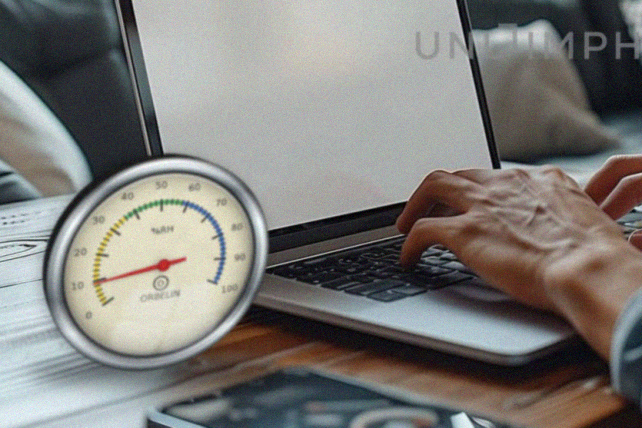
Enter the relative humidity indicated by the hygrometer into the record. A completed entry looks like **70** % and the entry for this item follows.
**10** %
